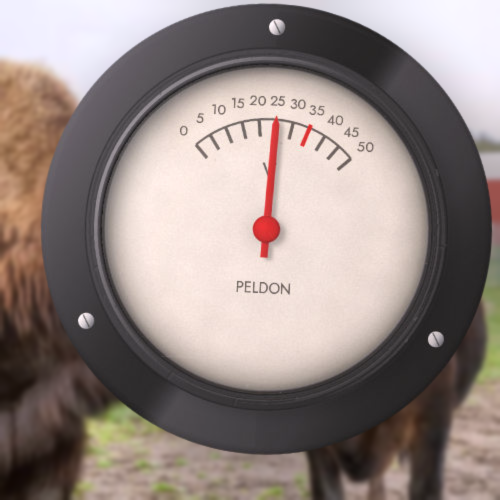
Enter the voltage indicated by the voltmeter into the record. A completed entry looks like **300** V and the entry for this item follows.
**25** V
